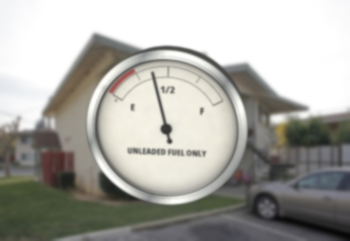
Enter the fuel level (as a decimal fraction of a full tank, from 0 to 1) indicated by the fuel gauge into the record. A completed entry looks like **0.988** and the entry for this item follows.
**0.375**
